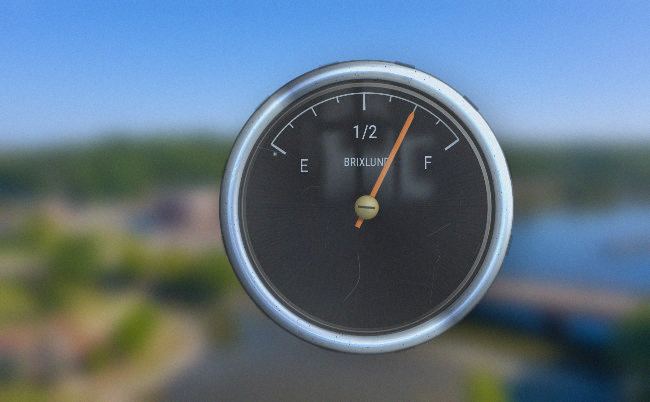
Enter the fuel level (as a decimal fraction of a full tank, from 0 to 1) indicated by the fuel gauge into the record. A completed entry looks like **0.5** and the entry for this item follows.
**0.75**
